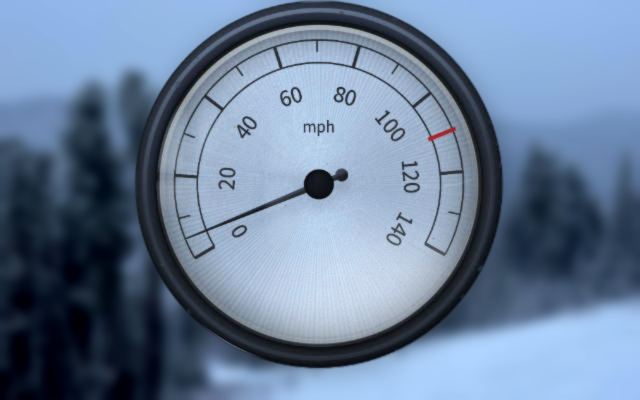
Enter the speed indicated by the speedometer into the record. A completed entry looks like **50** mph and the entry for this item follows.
**5** mph
